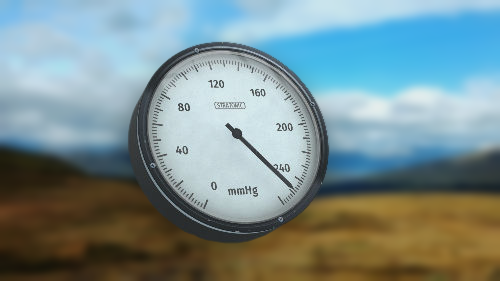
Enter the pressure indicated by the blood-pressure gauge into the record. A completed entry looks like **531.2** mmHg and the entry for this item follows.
**250** mmHg
